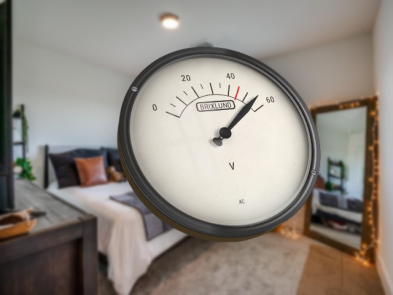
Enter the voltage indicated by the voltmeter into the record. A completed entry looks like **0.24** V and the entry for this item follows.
**55** V
